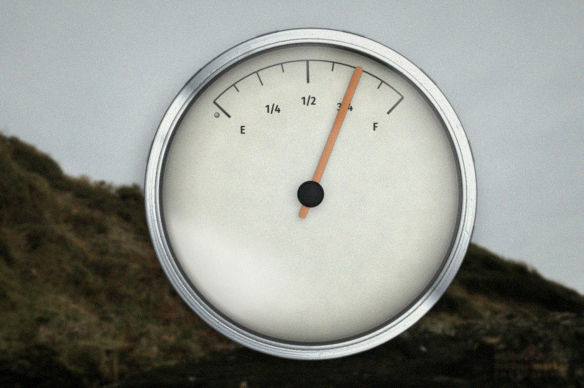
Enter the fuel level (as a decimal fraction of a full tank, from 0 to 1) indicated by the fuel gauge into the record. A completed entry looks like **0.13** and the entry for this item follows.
**0.75**
